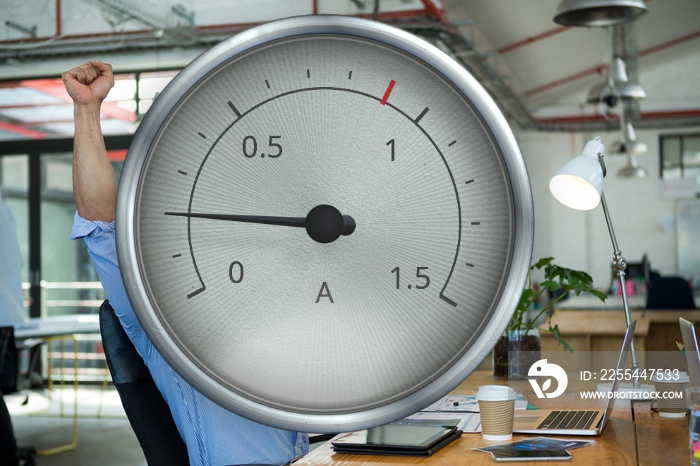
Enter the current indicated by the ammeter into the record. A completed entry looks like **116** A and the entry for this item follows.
**0.2** A
